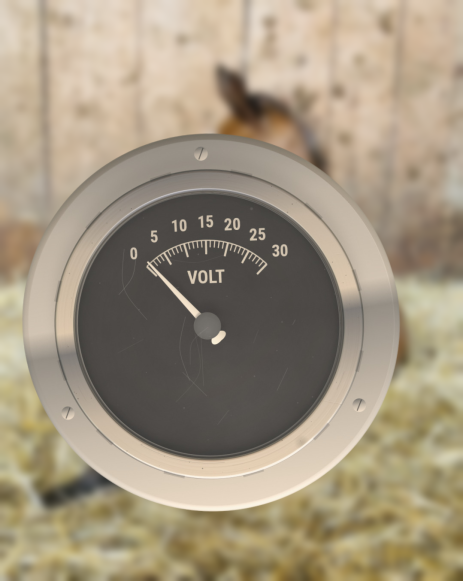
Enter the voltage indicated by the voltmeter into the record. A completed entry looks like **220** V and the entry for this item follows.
**1** V
